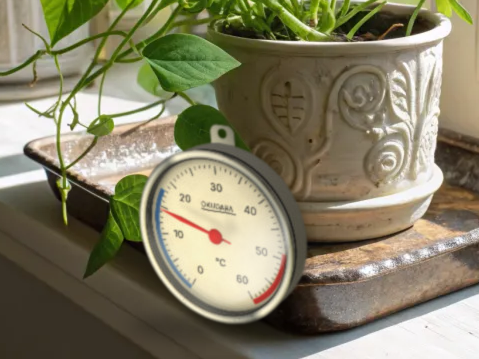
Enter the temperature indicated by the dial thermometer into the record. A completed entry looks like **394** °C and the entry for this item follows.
**15** °C
